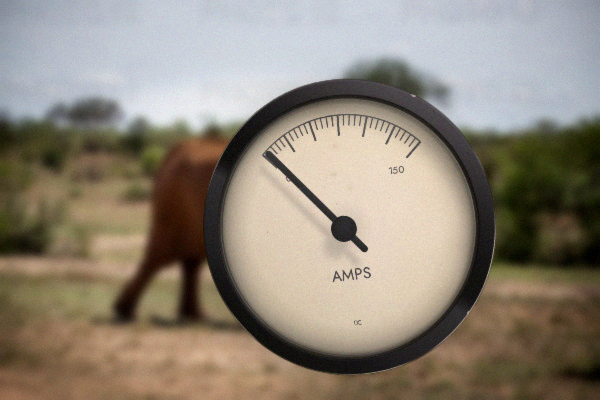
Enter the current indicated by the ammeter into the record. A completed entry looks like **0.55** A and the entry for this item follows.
**5** A
